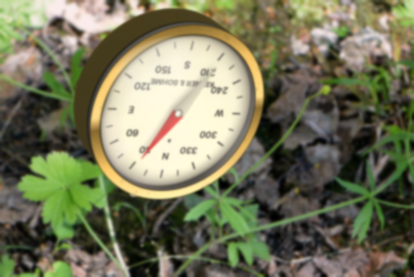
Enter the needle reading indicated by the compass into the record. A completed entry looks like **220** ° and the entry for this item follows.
**30** °
